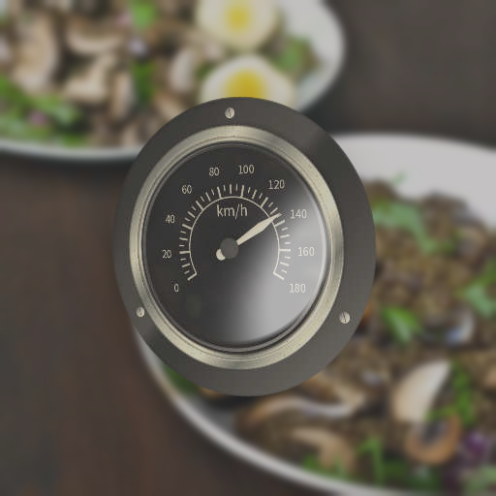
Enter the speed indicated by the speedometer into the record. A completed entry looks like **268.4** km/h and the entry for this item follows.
**135** km/h
